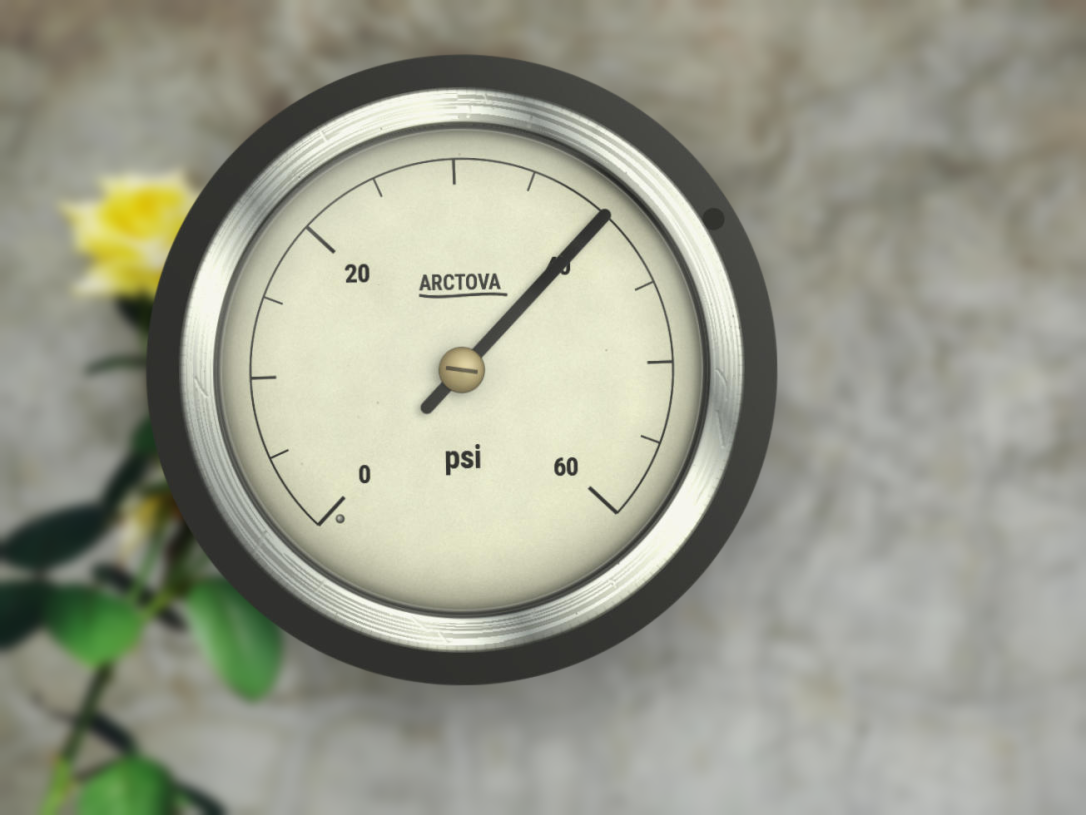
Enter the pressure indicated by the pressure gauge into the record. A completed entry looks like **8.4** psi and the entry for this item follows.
**40** psi
